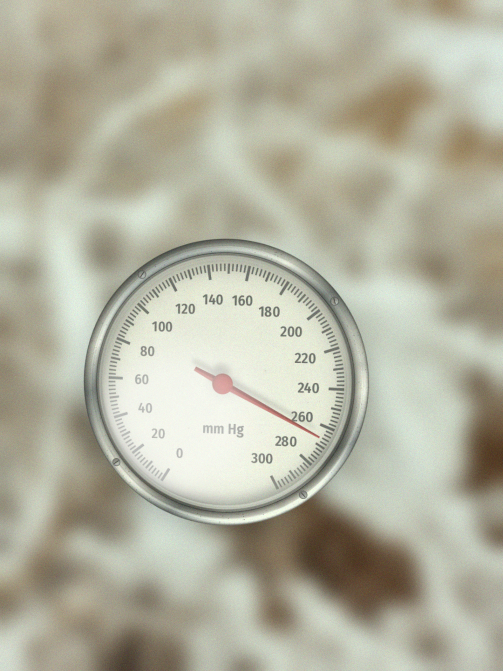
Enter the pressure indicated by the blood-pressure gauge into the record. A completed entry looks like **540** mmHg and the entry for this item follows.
**266** mmHg
